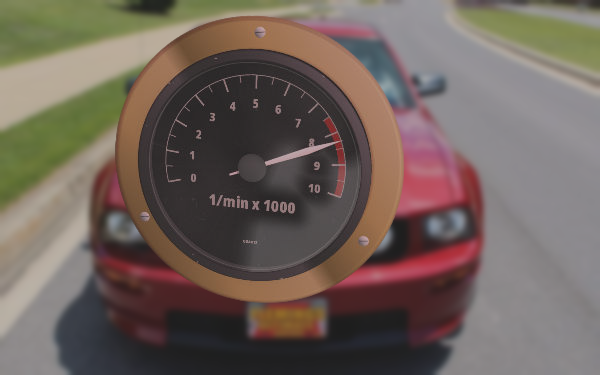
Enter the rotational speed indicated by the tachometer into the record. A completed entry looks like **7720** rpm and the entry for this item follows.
**8250** rpm
